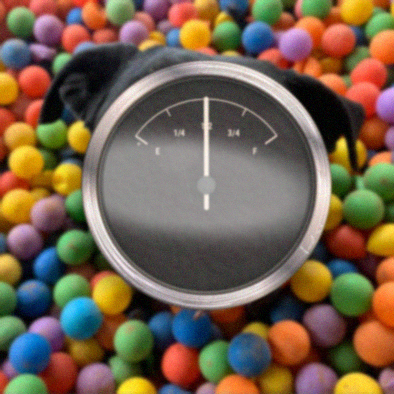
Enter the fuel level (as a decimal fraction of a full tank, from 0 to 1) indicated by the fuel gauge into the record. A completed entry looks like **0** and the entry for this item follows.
**0.5**
